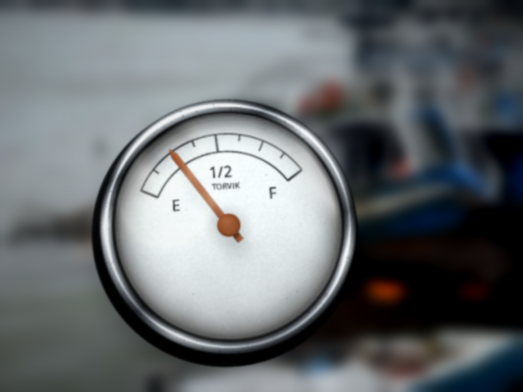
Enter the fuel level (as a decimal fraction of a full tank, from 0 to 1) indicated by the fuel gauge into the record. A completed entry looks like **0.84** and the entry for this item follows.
**0.25**
